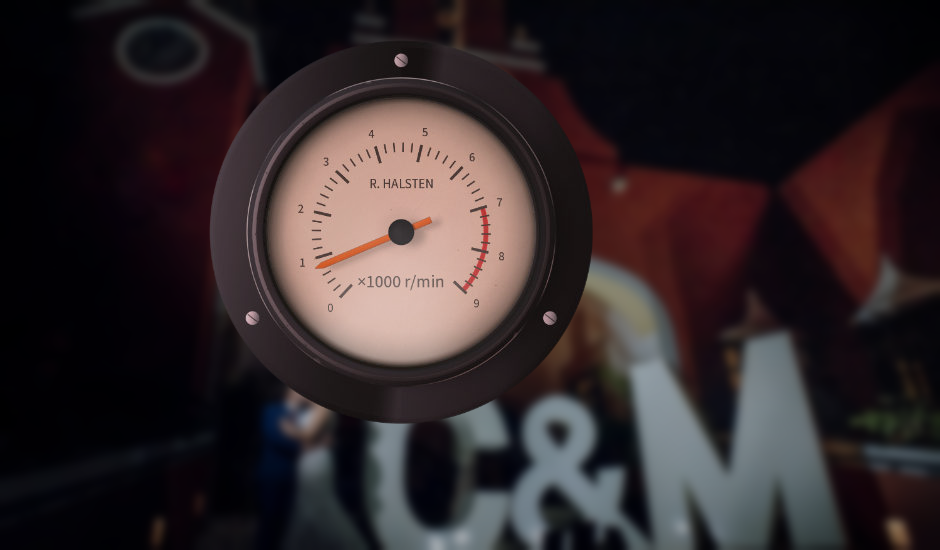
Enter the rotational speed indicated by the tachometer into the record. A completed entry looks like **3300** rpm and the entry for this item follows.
**800** rpm
